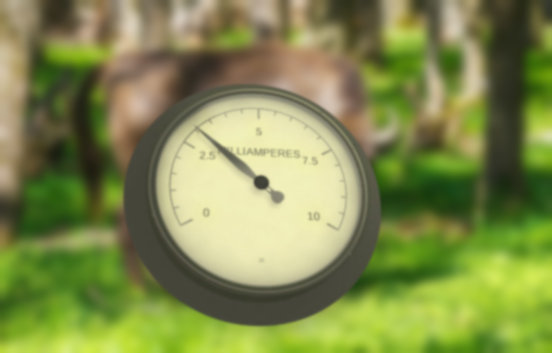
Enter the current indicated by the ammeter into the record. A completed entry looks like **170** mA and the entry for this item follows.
**3** mA
